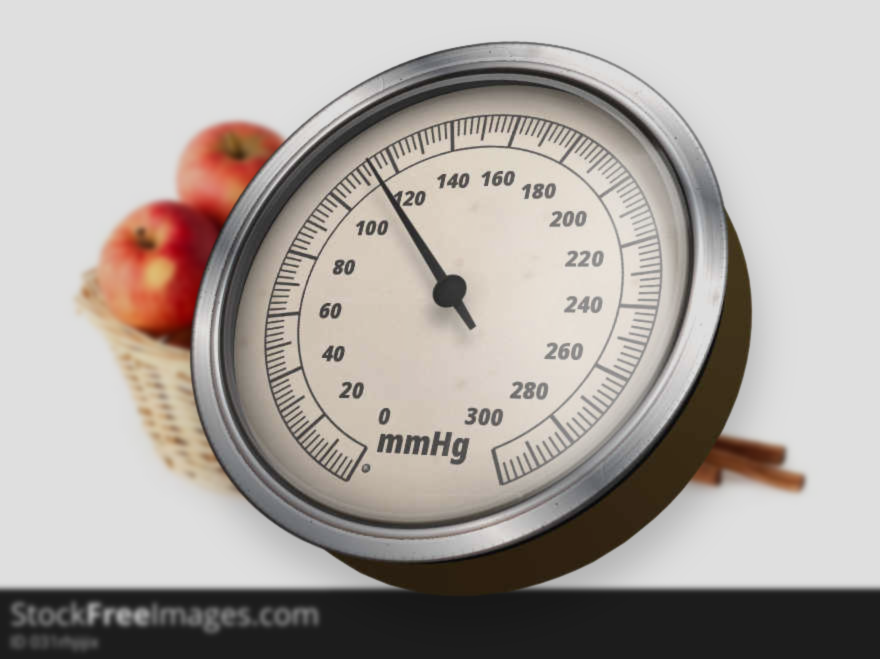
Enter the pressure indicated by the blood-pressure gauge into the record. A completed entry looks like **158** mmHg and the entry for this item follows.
**114** mmHg
